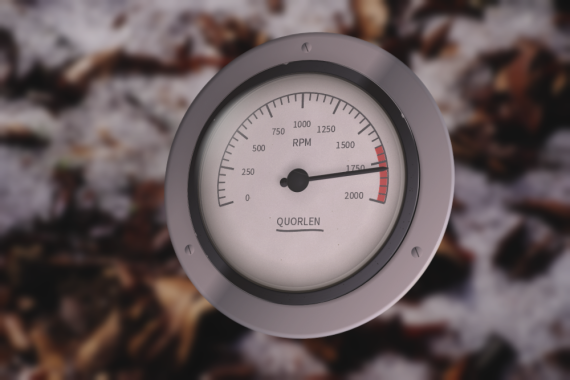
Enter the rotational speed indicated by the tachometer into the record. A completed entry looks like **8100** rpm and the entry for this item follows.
**1800** rpm
